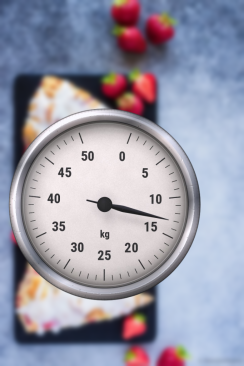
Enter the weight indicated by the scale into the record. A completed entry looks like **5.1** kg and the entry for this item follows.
**13** kg
